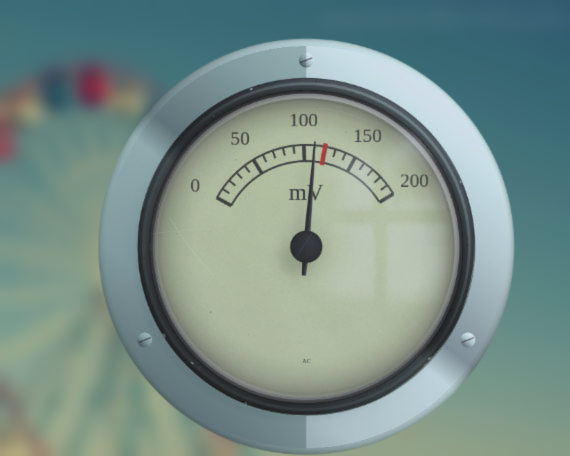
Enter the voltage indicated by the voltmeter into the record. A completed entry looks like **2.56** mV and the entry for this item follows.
**110** mV
